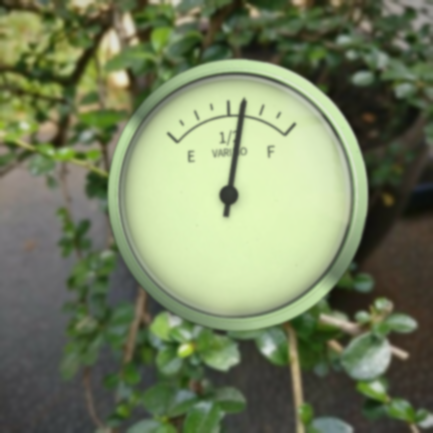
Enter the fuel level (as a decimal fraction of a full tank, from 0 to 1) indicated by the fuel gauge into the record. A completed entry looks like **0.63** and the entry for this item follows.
**0.625**
